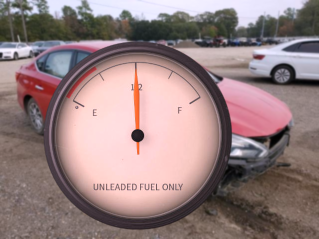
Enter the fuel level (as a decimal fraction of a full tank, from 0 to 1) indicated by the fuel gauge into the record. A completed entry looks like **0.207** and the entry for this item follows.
**0.5**
